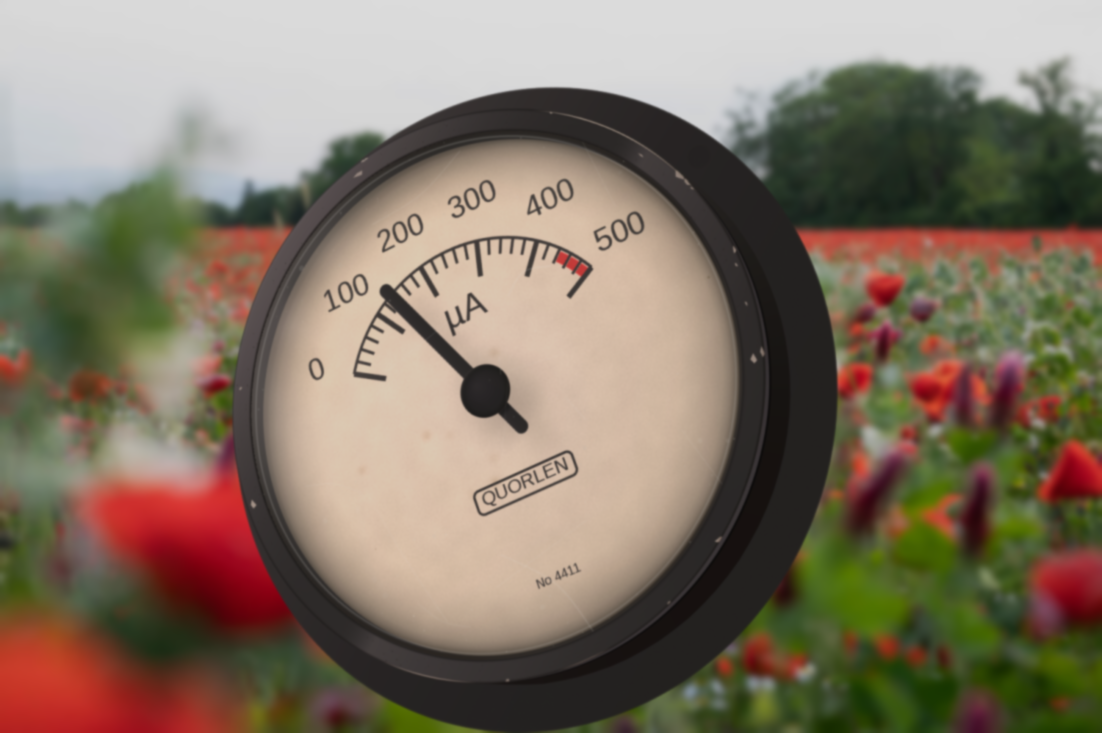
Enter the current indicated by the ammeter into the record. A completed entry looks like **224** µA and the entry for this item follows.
**140** µA
